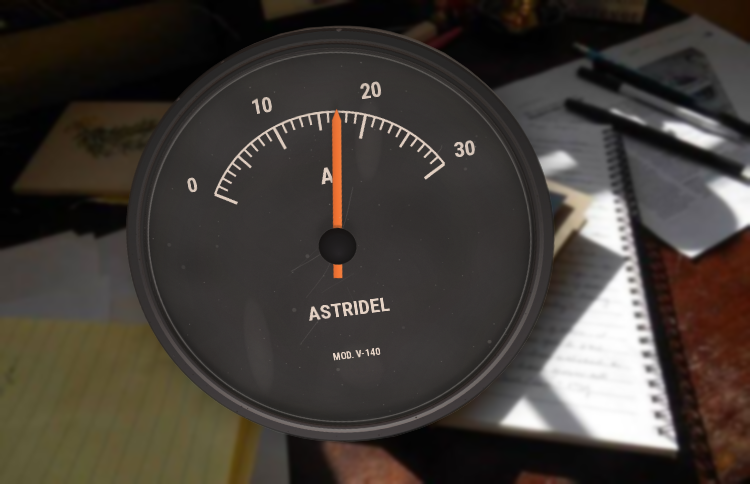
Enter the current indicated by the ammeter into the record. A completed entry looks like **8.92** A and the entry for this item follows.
**17** A
